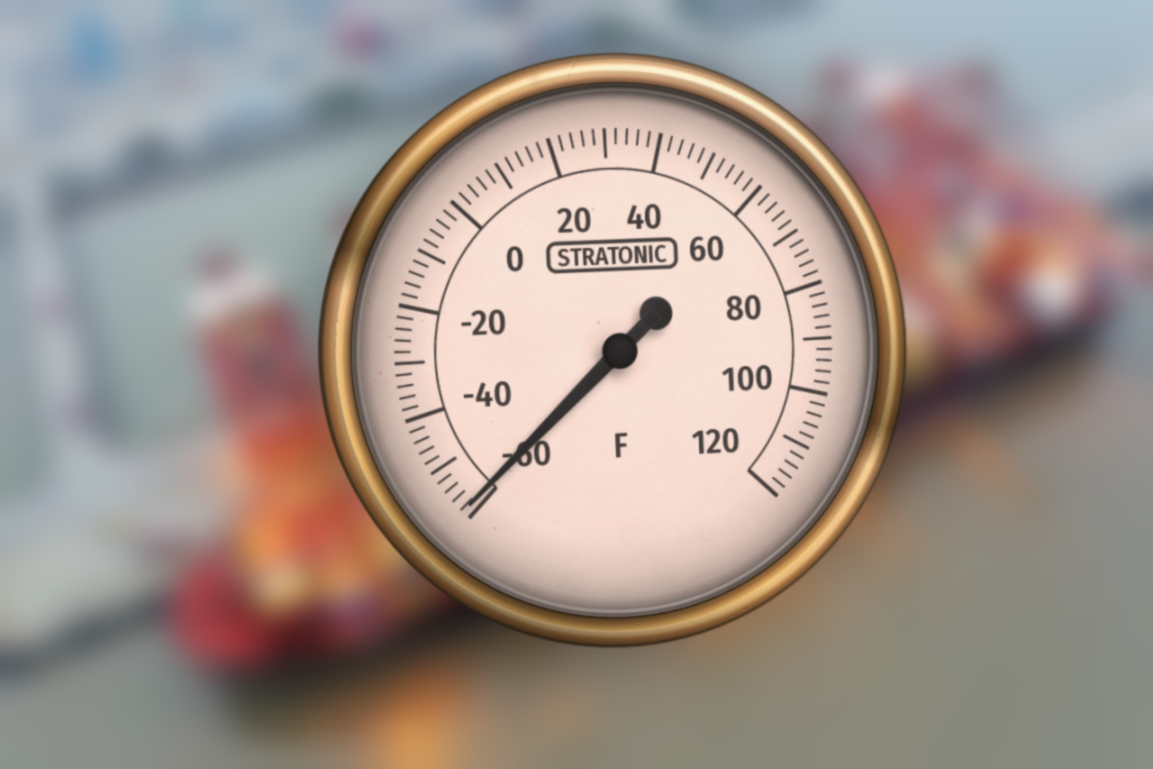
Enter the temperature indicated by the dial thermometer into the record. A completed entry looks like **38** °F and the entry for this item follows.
**-58** °F
